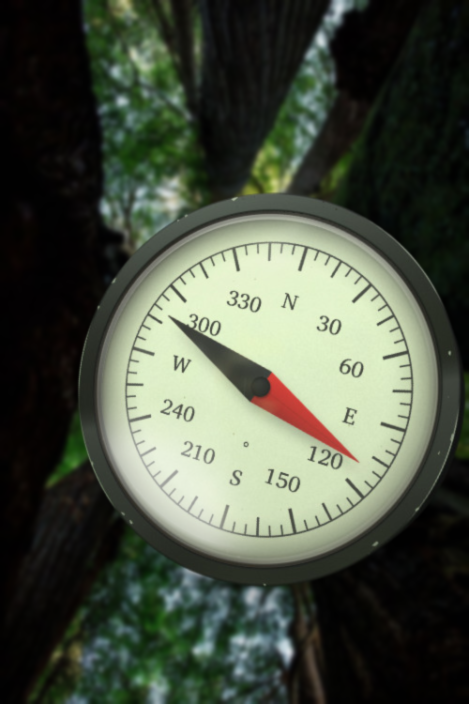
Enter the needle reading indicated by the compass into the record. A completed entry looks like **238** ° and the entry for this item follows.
**110** °
